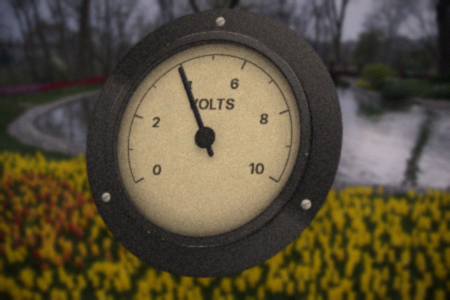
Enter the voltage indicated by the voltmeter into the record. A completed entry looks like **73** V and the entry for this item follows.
**4** V
